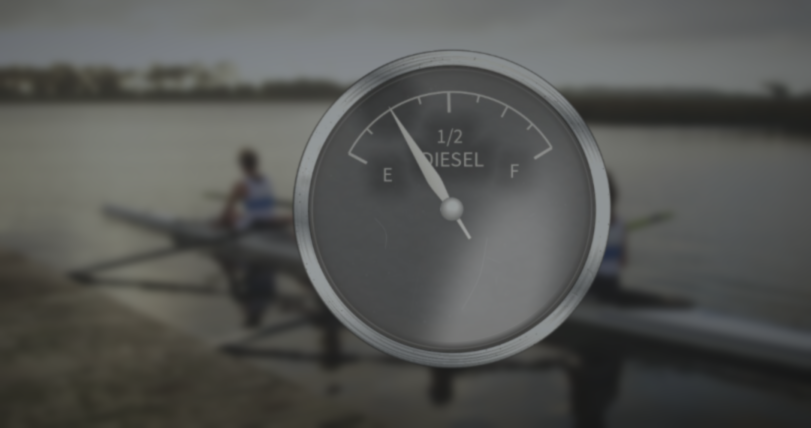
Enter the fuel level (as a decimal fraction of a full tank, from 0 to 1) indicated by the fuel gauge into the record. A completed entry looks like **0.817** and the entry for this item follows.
**0.25**
